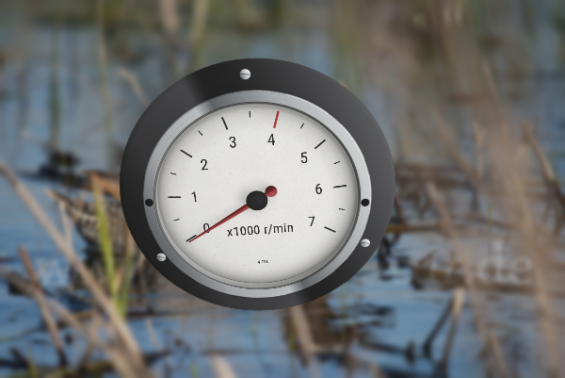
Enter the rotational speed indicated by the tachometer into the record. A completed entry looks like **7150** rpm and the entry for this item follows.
**0** rpm
